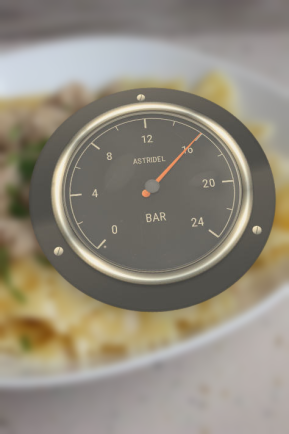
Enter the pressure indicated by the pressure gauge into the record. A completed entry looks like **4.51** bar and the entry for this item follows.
**16** bar
